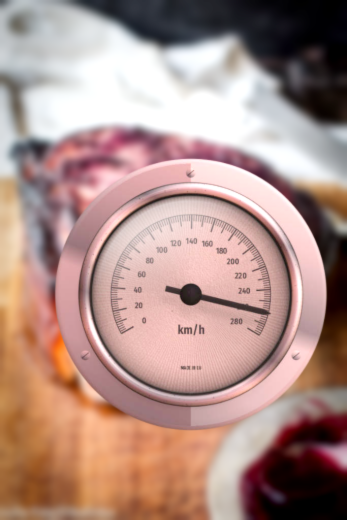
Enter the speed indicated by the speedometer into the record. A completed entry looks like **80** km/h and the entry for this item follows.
**260** km/h
